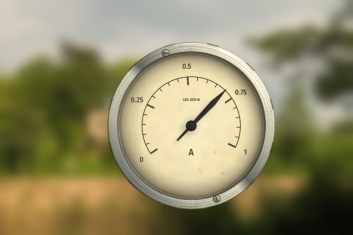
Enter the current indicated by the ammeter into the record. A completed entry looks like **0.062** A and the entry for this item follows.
**0.7** A
